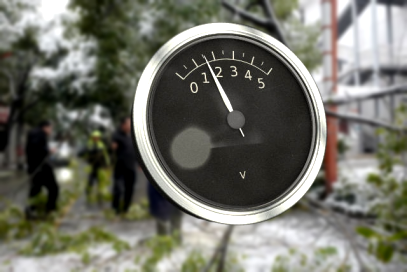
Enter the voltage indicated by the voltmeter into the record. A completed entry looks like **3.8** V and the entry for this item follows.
**1.5** V
